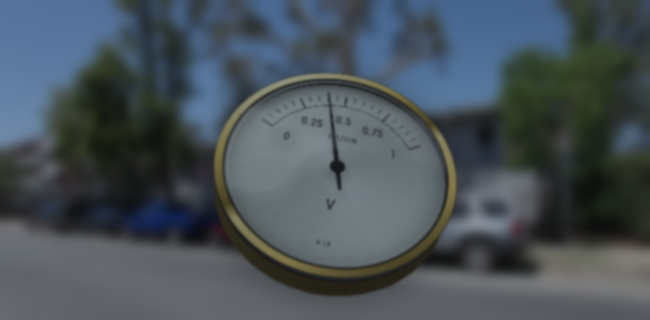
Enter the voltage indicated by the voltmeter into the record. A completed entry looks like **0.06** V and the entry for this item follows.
**0.4** V
